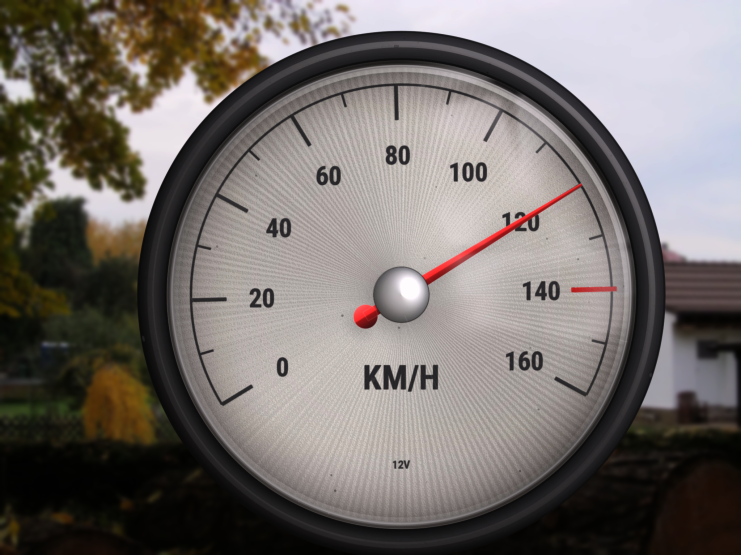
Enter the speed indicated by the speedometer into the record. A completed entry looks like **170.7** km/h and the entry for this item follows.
**120** km/h
